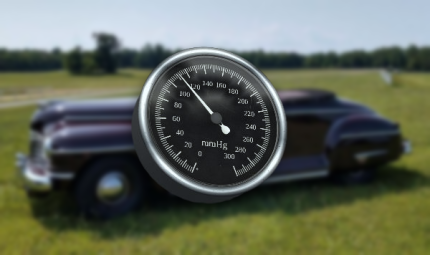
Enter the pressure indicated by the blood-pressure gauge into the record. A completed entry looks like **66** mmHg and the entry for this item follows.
**110** mmHg
